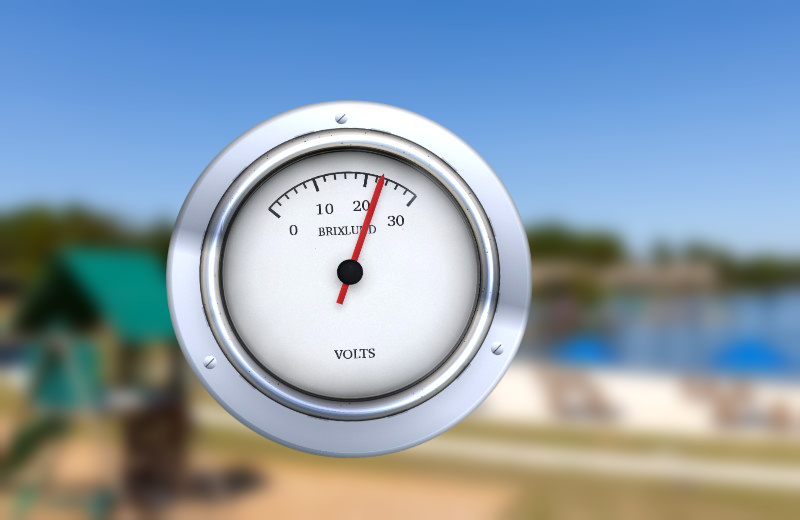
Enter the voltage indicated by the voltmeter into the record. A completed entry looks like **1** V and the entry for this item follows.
**23** V
